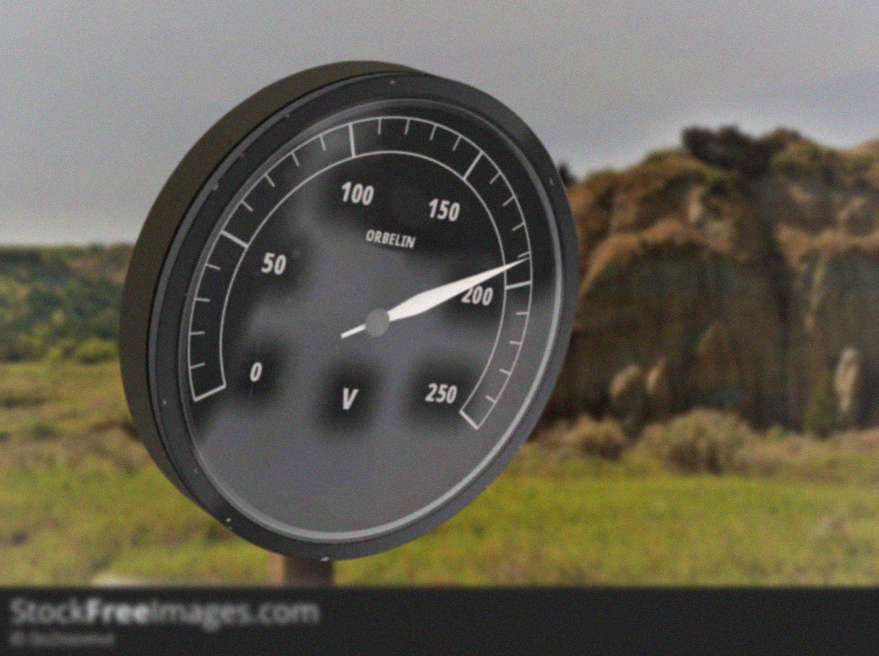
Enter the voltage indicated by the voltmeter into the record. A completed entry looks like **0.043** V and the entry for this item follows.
**190** V
